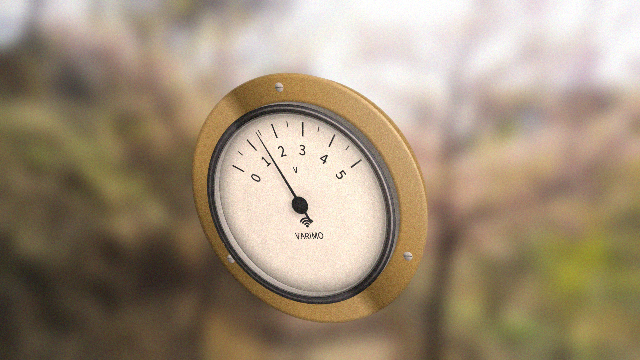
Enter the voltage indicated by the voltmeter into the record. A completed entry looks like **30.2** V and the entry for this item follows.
**1.5** V
